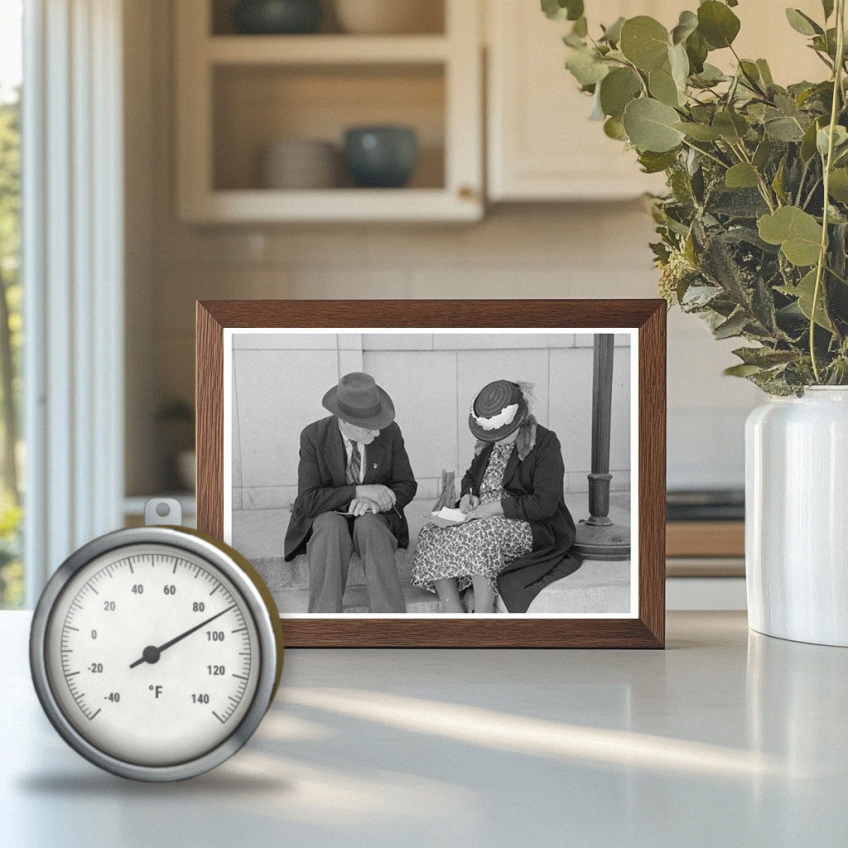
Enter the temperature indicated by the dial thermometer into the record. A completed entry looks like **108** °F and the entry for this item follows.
**90** °F
